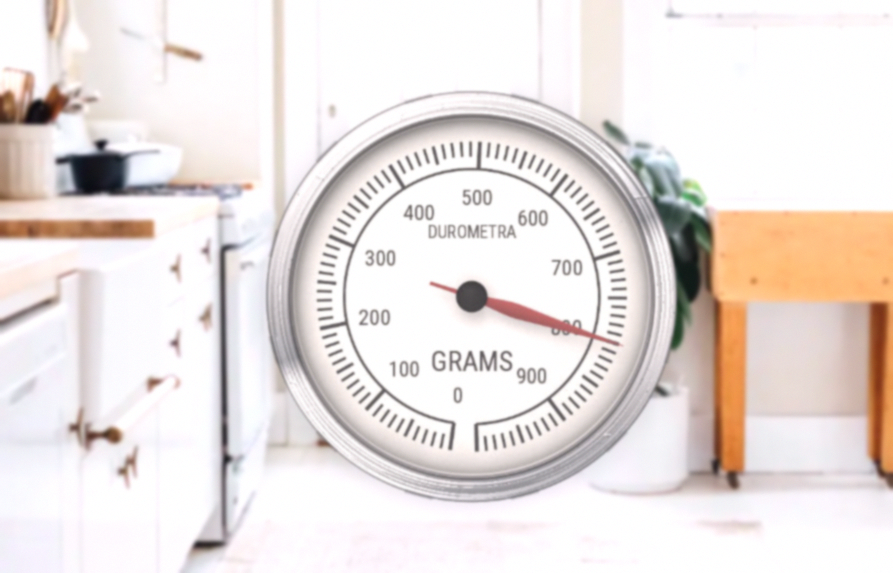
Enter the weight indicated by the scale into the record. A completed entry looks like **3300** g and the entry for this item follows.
**800** g
